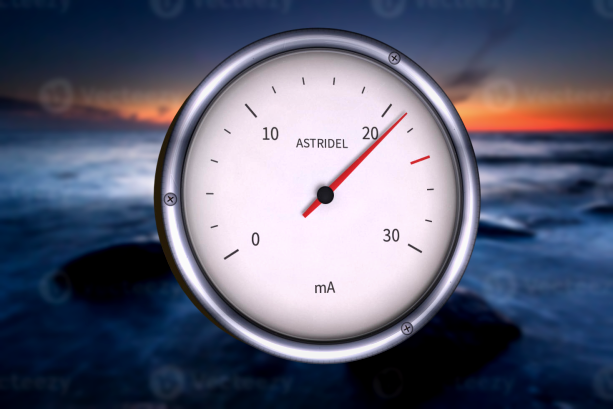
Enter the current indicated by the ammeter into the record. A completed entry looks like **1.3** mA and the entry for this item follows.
**21** mA
